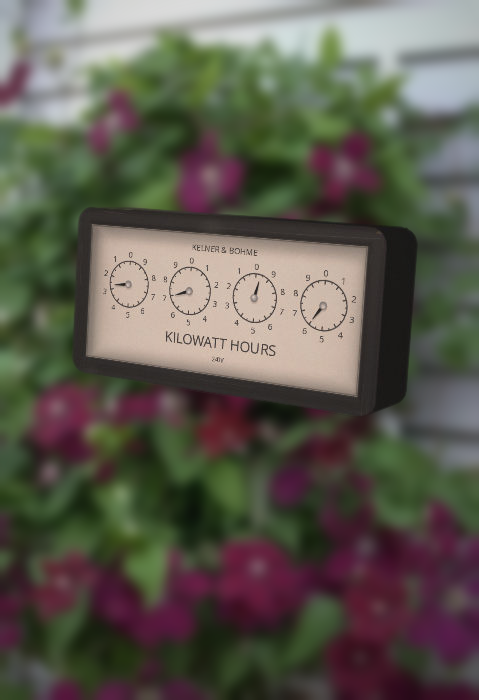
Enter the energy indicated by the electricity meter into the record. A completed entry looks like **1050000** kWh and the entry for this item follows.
**2696** kWh
